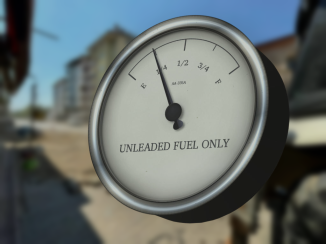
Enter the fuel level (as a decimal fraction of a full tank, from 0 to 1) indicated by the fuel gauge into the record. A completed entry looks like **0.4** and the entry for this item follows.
**0.25**
